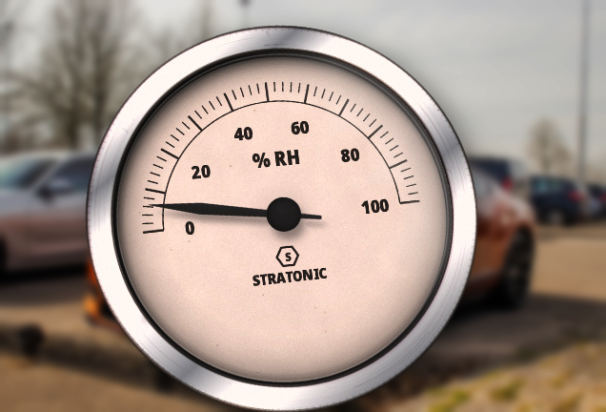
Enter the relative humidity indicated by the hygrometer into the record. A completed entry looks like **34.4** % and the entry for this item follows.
**6** %
